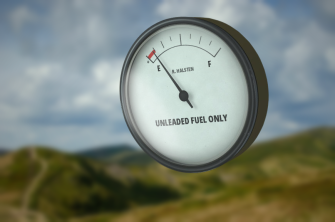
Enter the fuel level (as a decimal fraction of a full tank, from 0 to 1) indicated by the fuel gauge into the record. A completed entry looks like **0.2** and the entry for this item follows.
**0.125**
